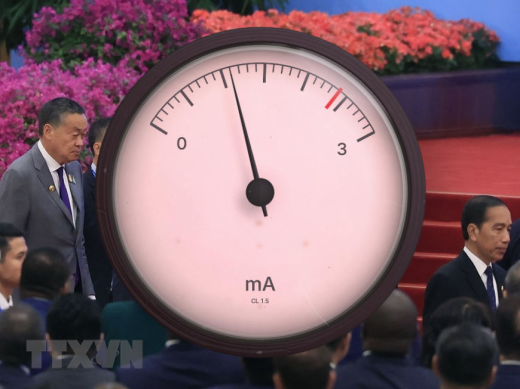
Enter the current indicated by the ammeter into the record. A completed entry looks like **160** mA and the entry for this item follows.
**1.1** mA
